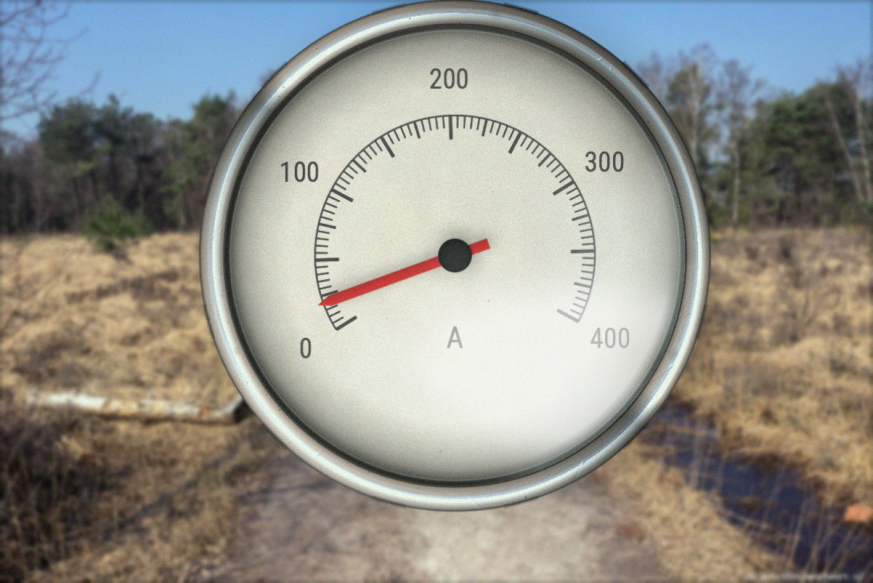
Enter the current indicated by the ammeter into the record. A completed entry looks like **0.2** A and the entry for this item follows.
**20** A
